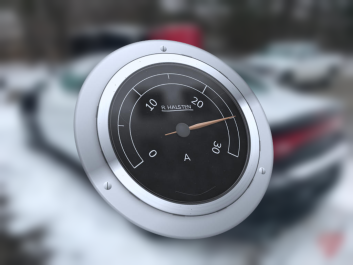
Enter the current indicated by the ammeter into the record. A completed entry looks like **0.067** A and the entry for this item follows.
**25** A
